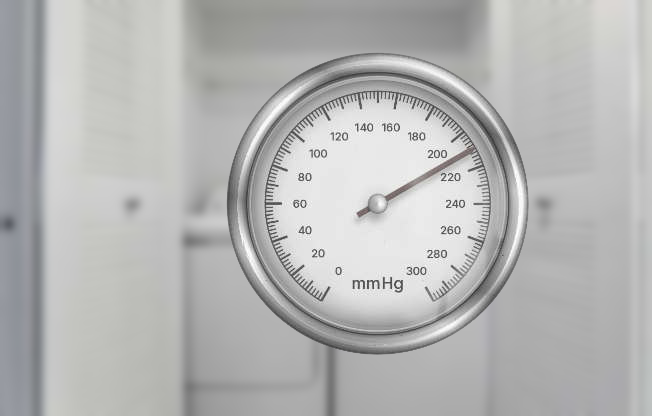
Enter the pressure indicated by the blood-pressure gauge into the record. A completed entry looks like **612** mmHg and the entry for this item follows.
**210** mmHg
